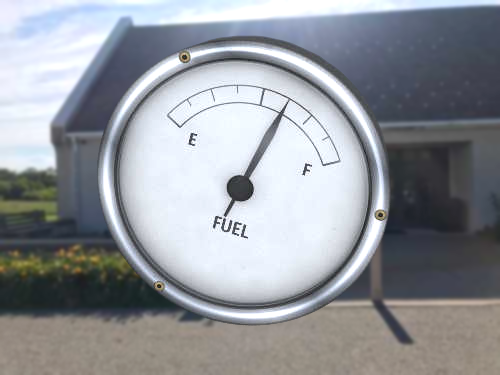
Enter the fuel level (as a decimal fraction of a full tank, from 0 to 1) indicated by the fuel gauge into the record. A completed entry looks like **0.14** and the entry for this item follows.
**0.625**
